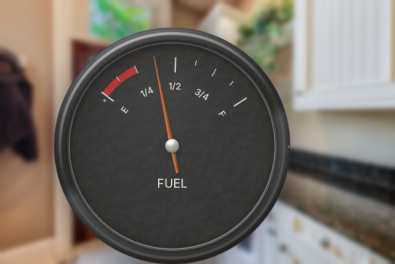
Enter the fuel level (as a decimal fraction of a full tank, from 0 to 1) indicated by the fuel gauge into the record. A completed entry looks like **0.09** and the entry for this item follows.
**0.375**
